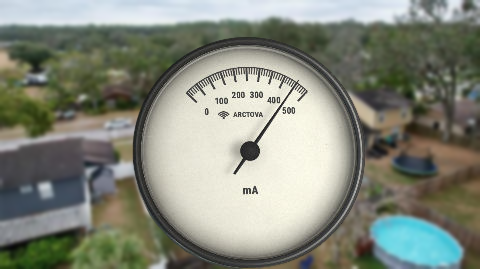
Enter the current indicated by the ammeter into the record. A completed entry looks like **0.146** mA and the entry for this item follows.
**450** mA
